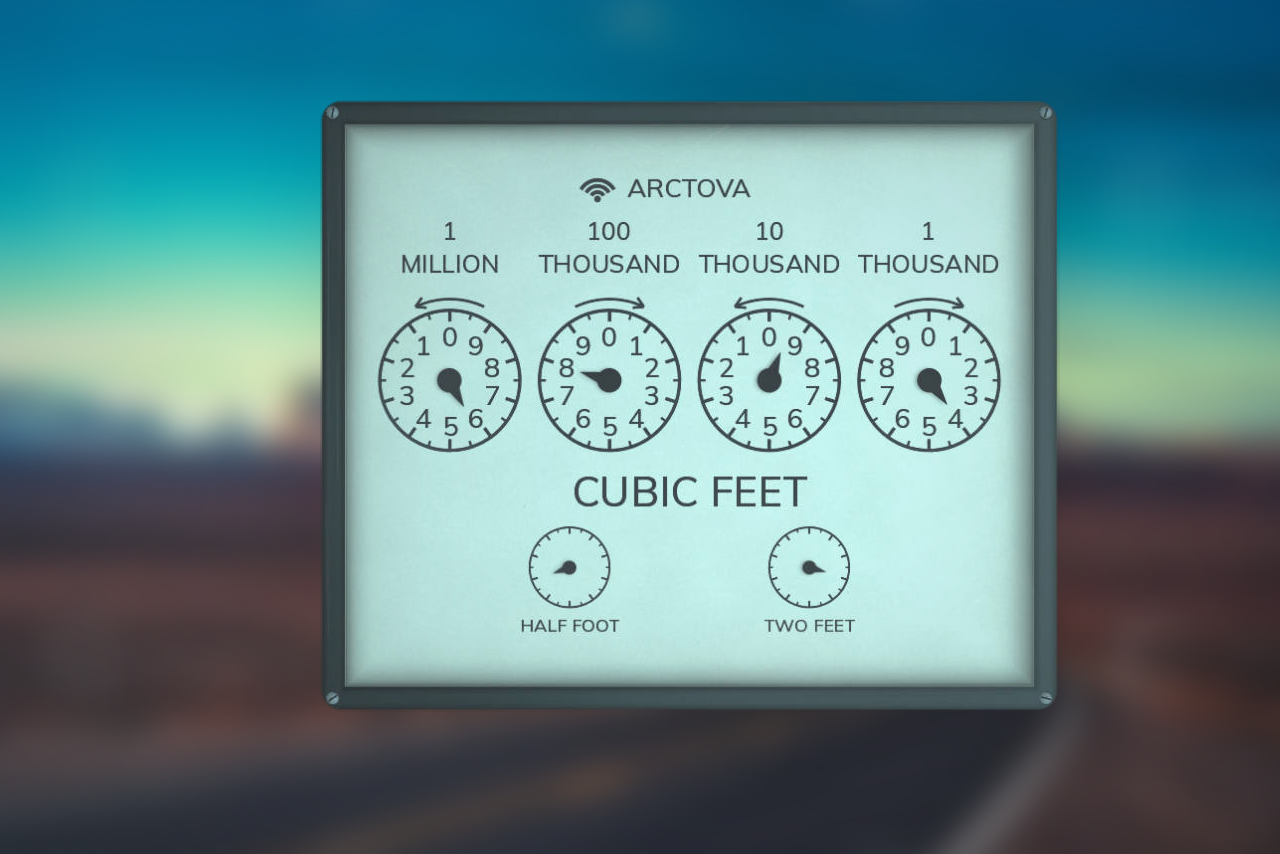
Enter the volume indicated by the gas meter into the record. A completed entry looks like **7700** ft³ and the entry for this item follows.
**579400** ft³
